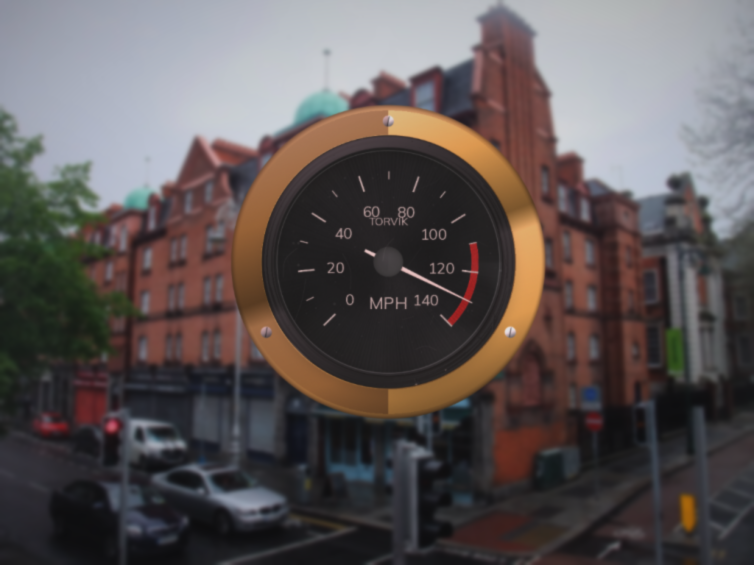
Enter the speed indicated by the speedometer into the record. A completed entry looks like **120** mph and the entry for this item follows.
**130** mph
